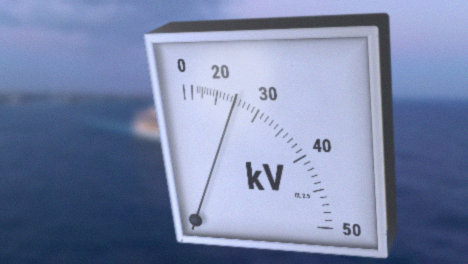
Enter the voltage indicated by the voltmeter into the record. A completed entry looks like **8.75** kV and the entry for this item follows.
**25** kV
